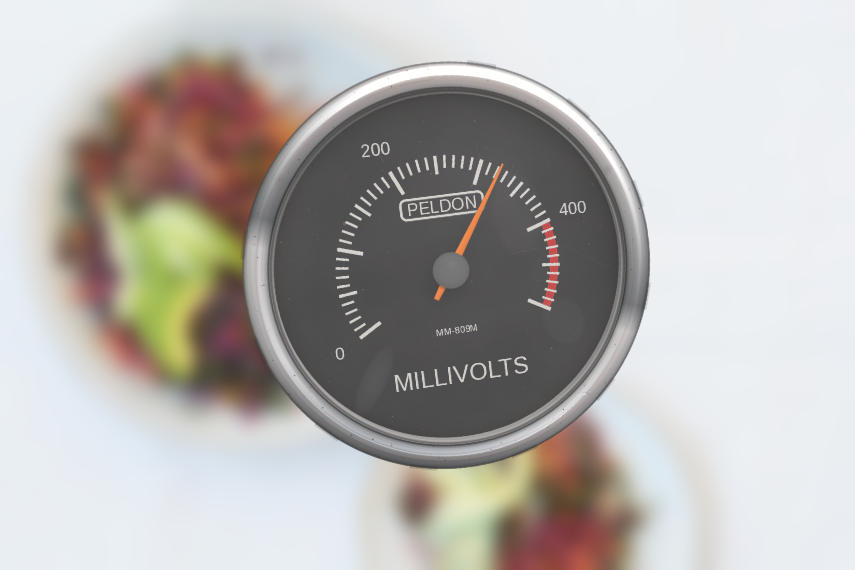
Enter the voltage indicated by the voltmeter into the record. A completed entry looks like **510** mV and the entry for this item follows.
**320** mV
